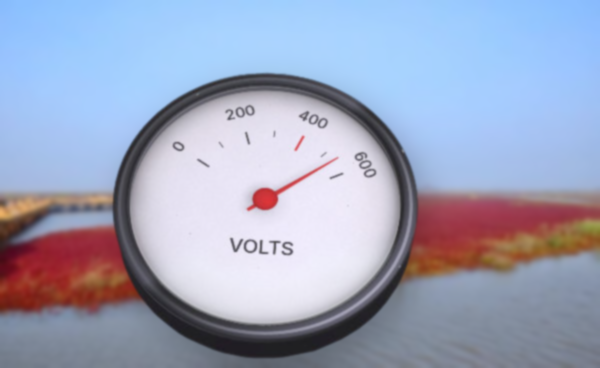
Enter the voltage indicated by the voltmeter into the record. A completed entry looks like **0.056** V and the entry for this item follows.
**550** V
